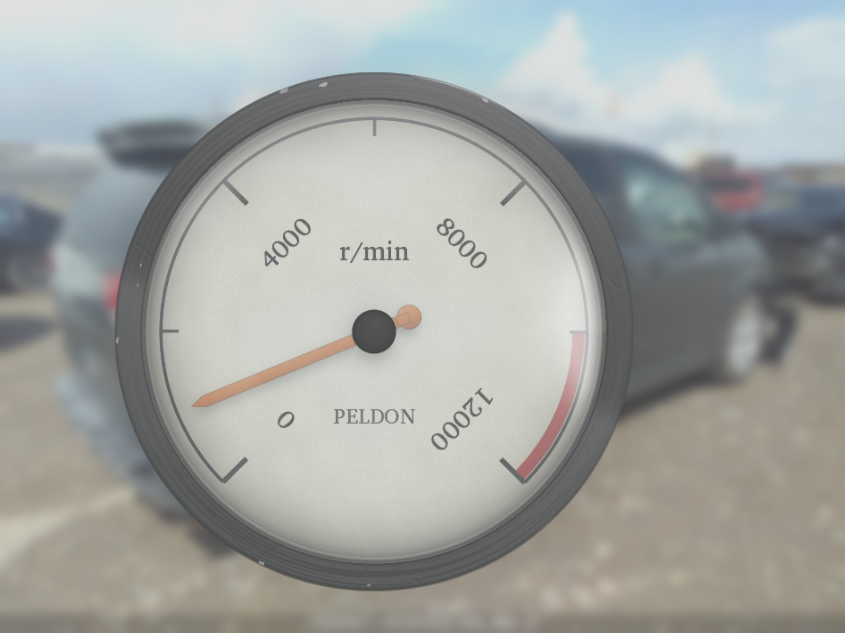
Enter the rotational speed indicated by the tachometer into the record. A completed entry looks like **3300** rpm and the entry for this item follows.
**1000** rpm
